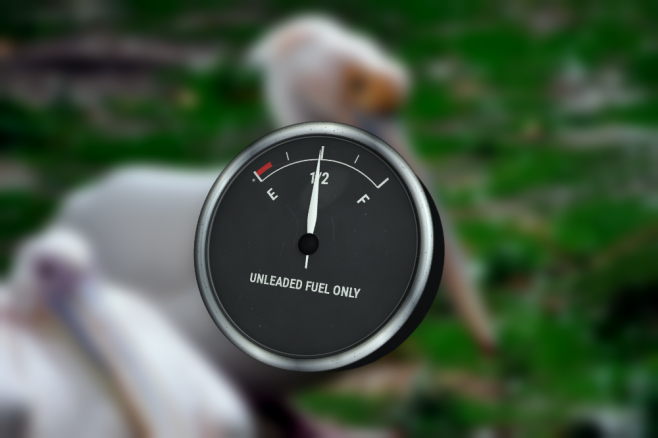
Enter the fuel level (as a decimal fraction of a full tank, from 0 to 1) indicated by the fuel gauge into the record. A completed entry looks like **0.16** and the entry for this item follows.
**0.5**
